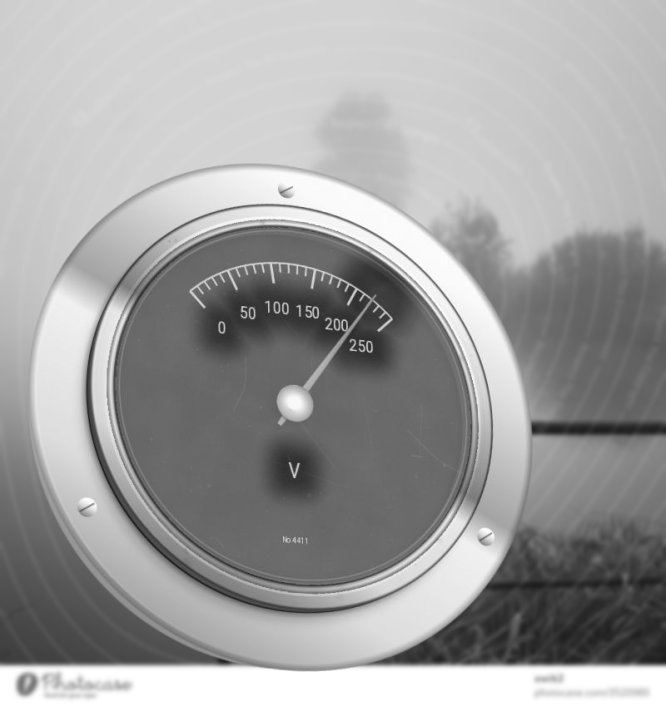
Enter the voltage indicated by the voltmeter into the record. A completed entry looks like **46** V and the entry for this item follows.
**220** V
